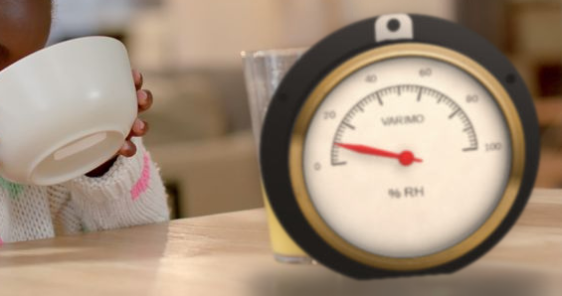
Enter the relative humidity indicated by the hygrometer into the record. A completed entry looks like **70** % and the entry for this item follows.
**10** %
